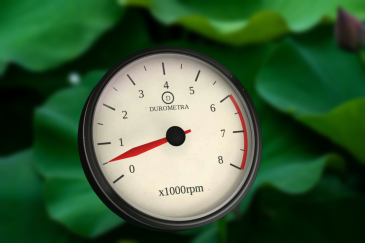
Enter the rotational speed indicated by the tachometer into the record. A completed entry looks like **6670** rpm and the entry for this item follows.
**500** rpm
